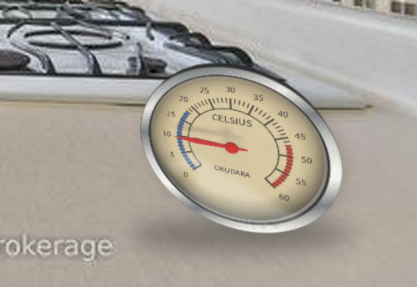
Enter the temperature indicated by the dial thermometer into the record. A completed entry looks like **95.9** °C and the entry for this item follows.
**10** °C
